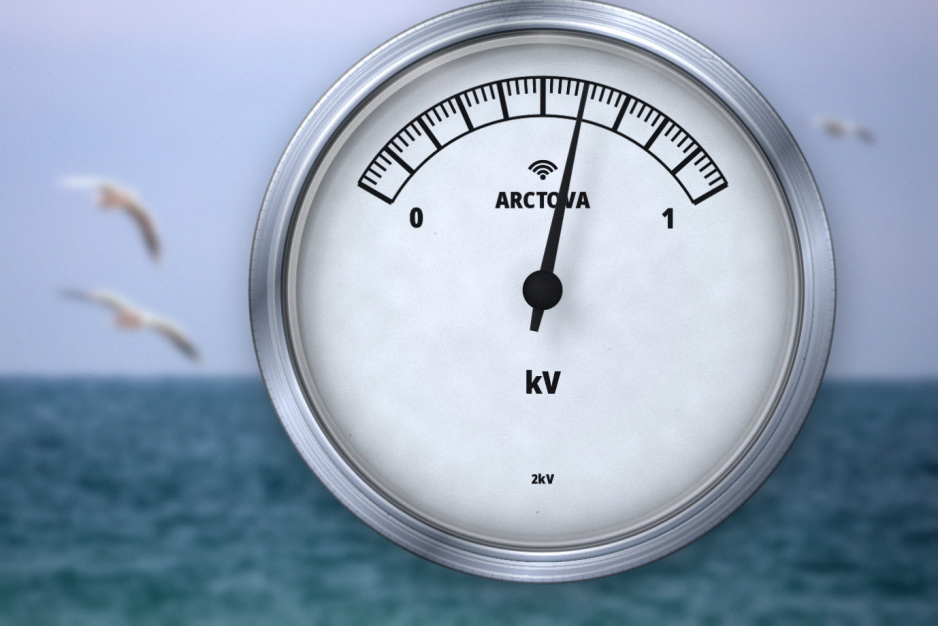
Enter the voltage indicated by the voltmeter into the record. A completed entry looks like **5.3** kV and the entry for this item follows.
**0.6** kV
